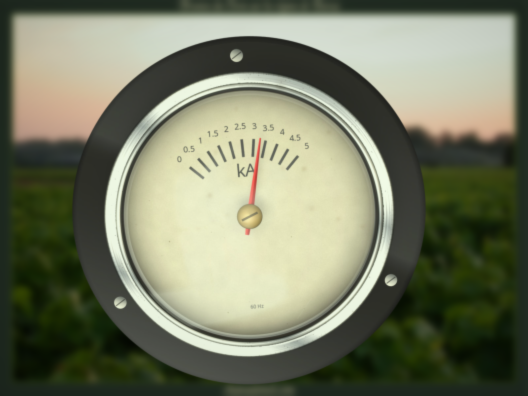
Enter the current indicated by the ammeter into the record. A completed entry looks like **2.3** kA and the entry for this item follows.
**3.25** kA
